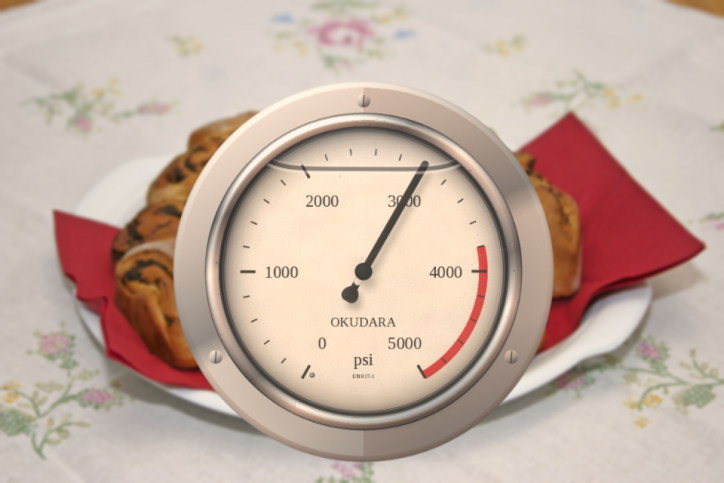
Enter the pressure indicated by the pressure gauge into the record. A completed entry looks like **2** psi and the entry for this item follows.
**3000** psi
